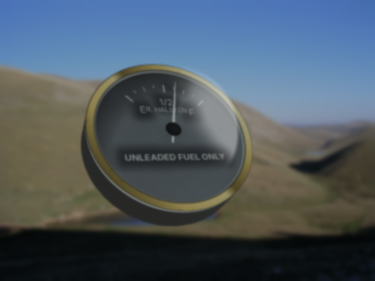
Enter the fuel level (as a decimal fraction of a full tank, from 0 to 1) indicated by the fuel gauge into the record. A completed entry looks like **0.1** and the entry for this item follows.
**0.625**
